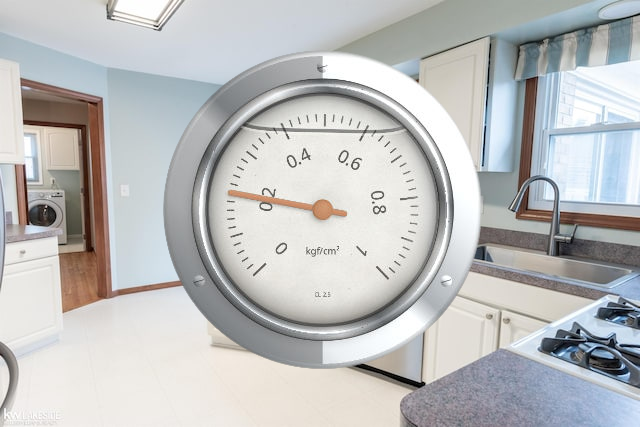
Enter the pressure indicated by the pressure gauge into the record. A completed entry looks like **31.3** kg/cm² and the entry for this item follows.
**0.2** kg/cm²
